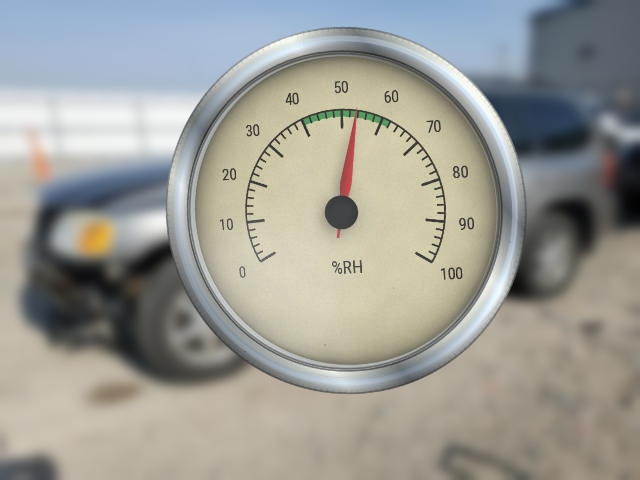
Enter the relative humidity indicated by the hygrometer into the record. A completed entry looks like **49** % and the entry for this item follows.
**54** %
